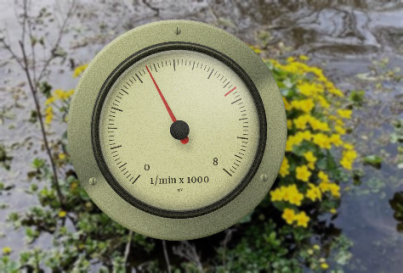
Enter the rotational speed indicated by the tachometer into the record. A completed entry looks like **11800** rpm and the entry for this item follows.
**3300** rpm
